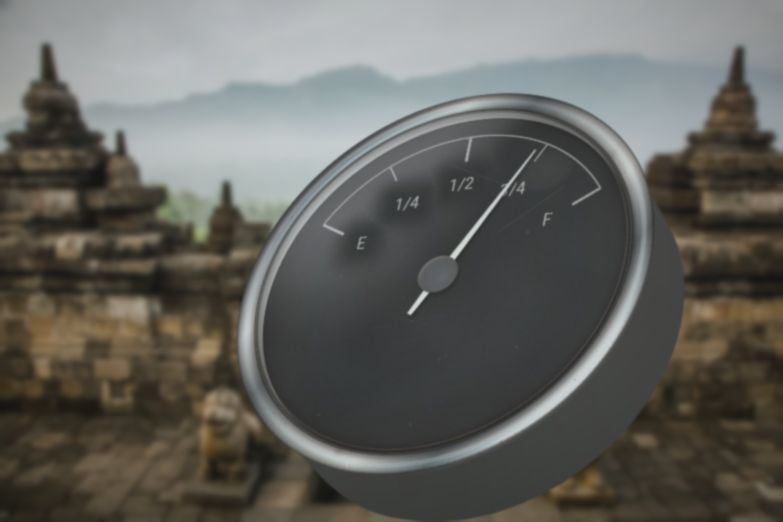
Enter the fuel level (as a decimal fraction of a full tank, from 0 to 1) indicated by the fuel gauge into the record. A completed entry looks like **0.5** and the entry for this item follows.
**0.75**
